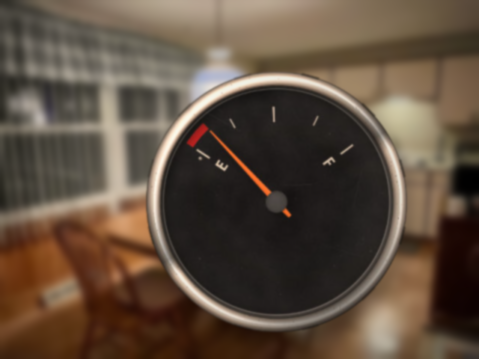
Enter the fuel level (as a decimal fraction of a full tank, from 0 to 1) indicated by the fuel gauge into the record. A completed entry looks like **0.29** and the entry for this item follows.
**0.125**
